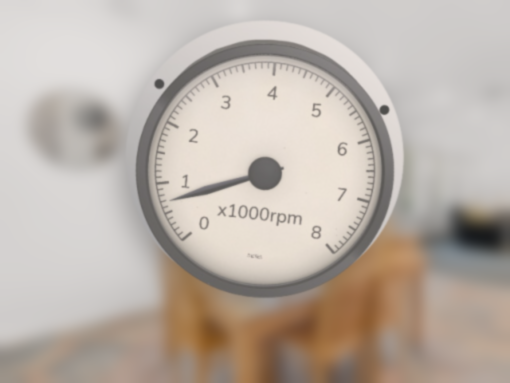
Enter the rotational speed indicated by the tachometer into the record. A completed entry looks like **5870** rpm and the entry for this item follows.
**700** rpm
